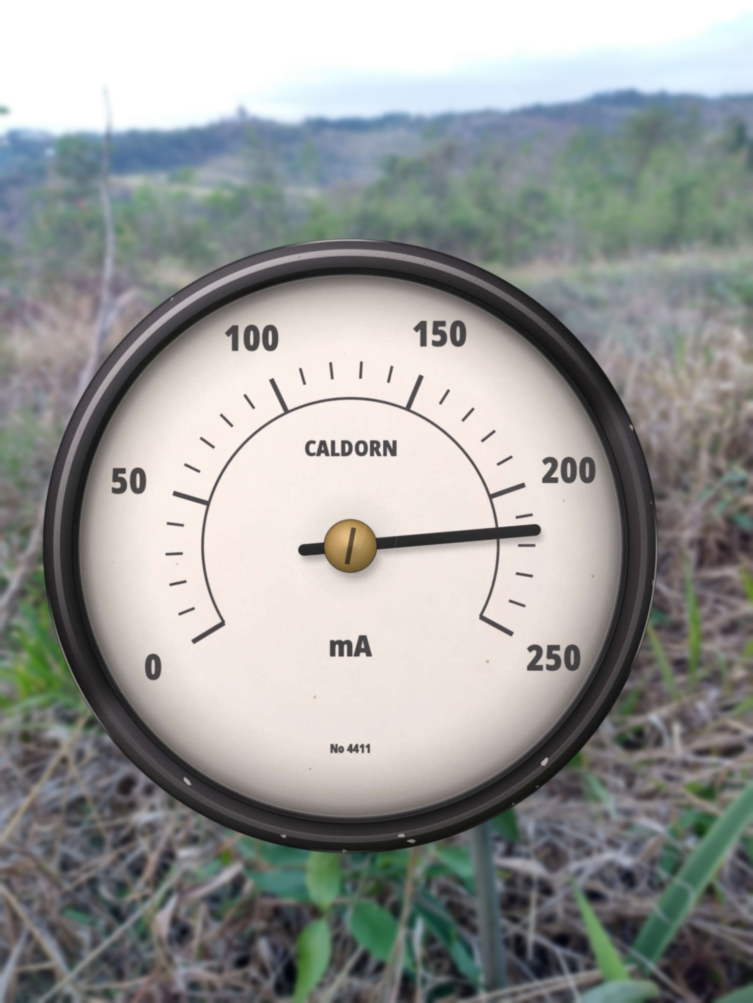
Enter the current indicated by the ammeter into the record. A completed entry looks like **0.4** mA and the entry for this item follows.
**215** mA
